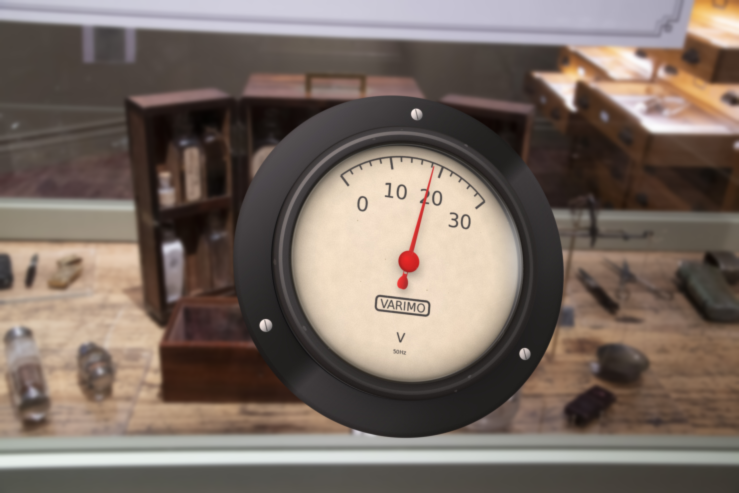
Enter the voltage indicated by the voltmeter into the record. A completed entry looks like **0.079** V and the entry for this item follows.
**18** V
